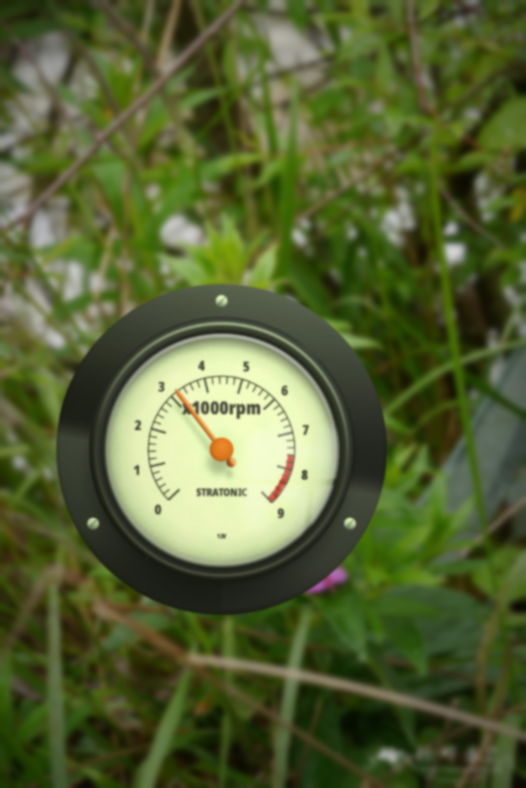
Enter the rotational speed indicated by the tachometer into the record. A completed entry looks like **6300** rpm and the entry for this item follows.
**3200** rpm
